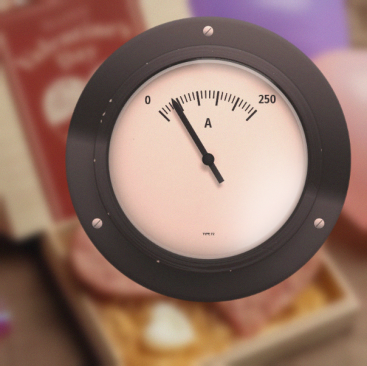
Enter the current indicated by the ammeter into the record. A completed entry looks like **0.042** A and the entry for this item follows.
**40** A
